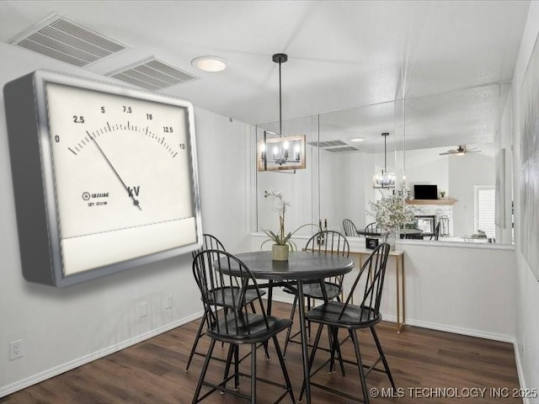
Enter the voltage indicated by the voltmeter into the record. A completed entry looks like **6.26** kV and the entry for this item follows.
**2.5** kV
